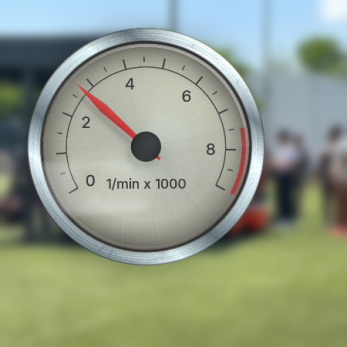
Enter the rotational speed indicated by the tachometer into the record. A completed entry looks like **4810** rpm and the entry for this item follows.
**2750** rpm
